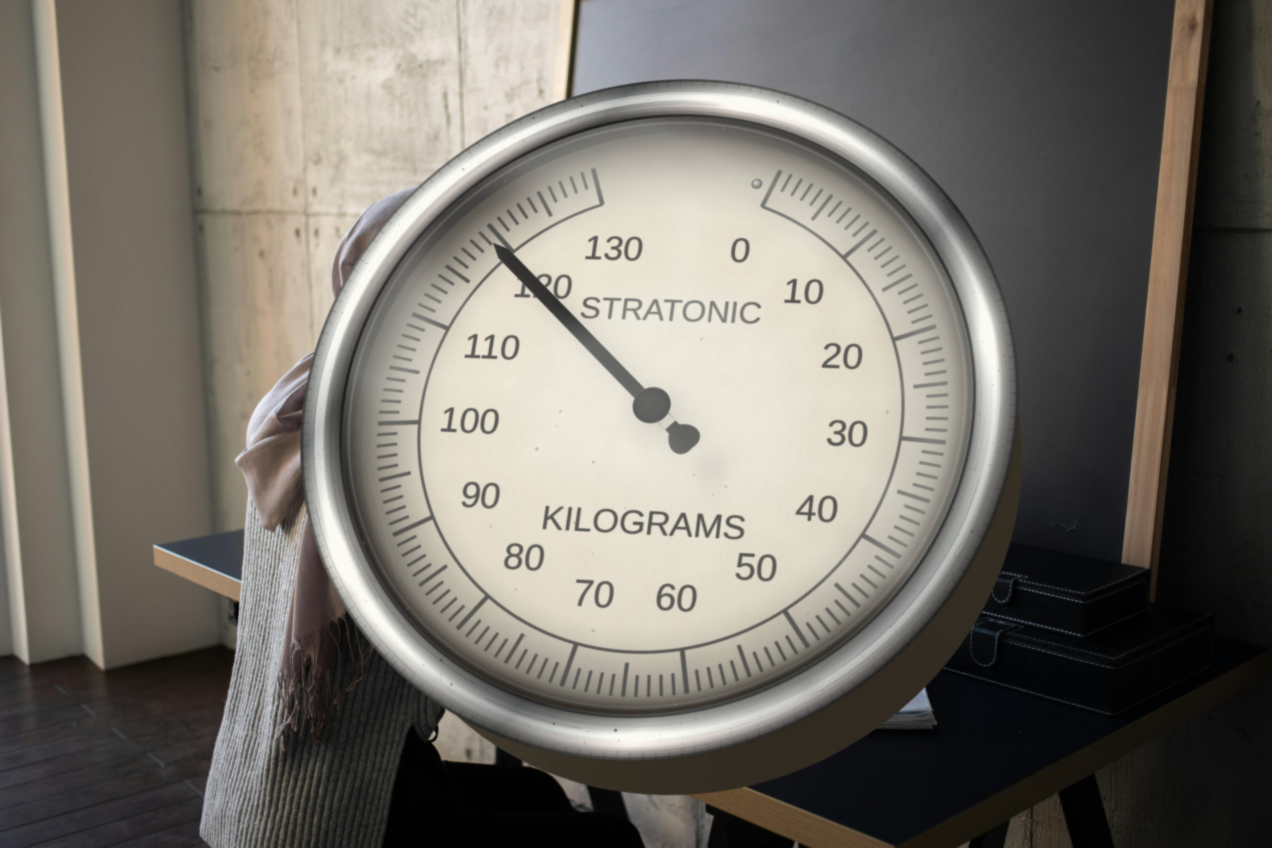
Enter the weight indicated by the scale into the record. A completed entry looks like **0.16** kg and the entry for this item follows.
**119** kg
